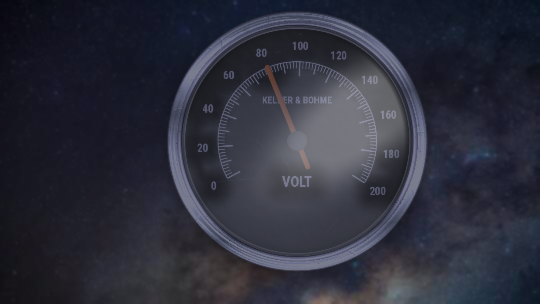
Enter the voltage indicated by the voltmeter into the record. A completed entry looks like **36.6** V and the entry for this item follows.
**80** V
